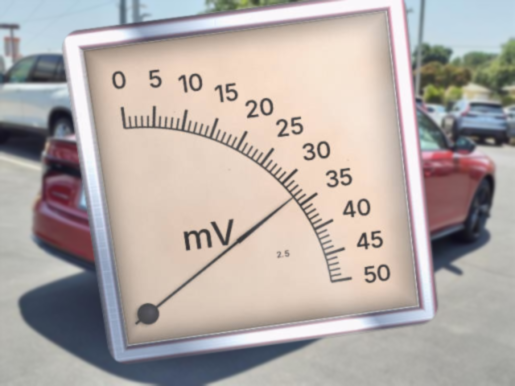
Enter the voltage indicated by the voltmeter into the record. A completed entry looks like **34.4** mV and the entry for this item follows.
**33** mV
